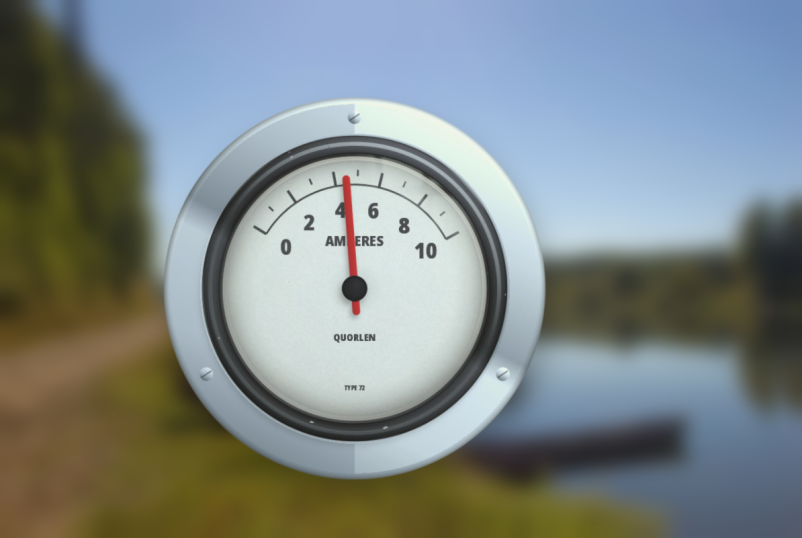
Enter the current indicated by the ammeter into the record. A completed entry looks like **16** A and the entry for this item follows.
**4.5** A
